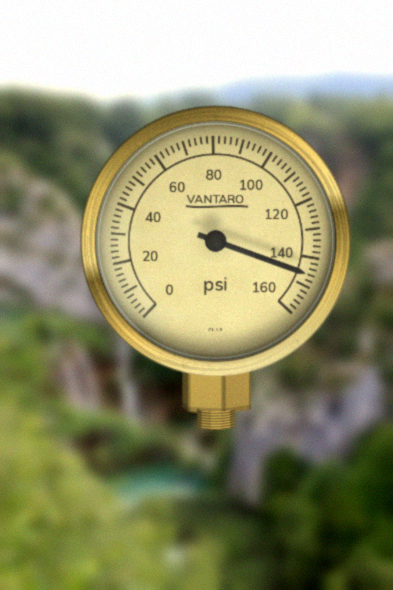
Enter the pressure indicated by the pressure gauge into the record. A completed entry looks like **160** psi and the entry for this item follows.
**146** psi
